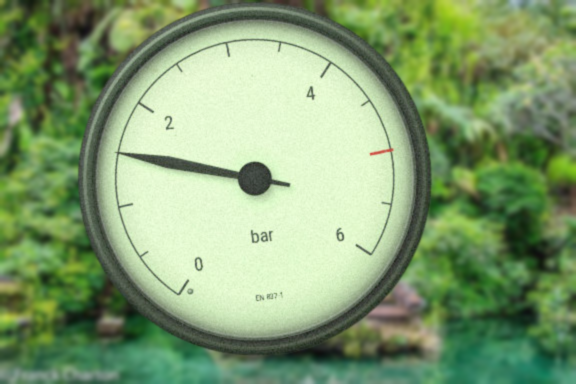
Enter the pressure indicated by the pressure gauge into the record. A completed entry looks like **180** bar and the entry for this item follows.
**1.5** bar
